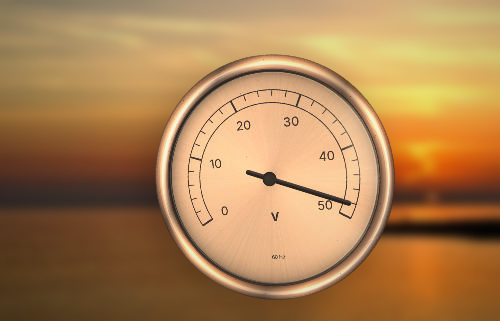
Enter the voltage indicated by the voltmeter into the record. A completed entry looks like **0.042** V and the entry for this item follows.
**48** V
